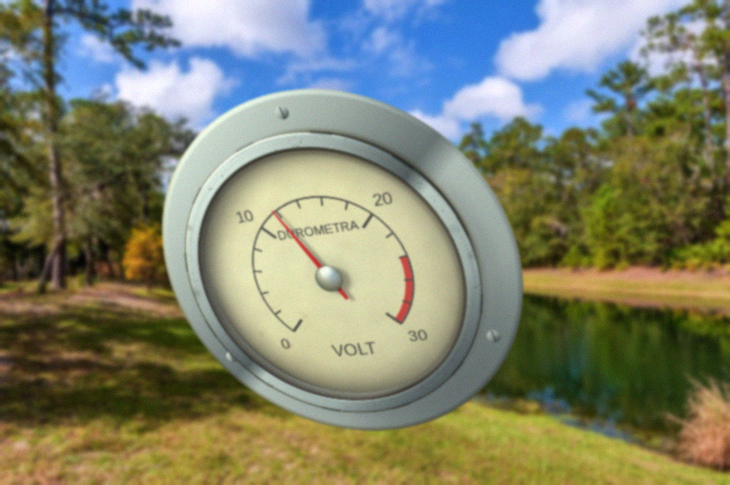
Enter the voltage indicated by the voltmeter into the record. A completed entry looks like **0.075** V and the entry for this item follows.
**12** V
